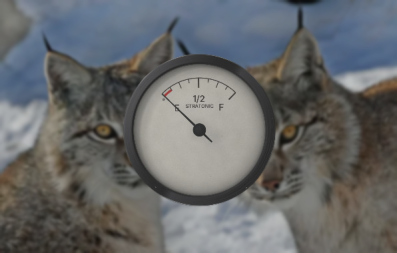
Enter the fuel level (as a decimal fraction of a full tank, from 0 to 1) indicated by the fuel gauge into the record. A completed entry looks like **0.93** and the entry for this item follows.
**0**
